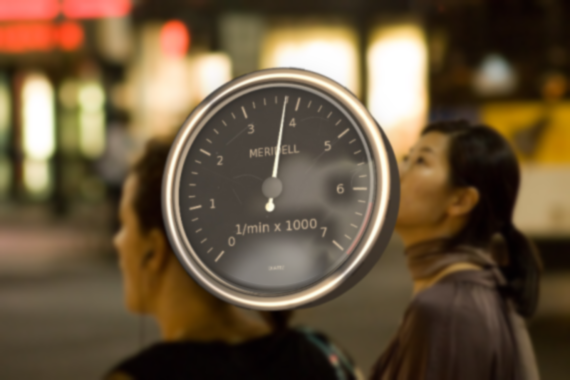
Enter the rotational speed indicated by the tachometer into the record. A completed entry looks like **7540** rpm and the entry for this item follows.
**3800** rpm
